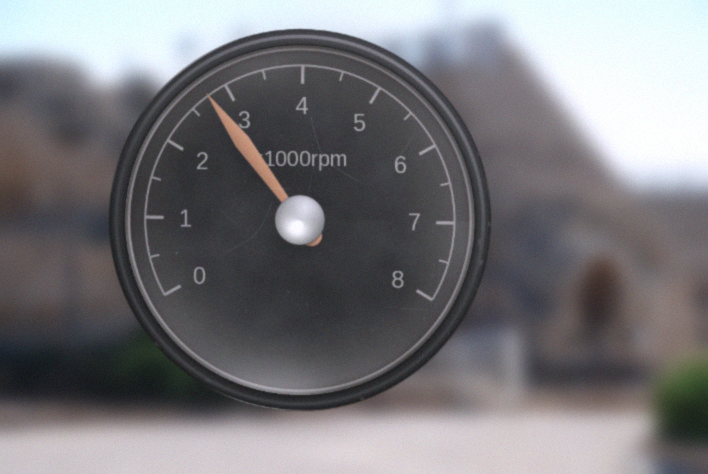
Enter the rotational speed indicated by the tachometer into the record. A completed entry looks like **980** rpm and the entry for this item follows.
**2750** rpm
